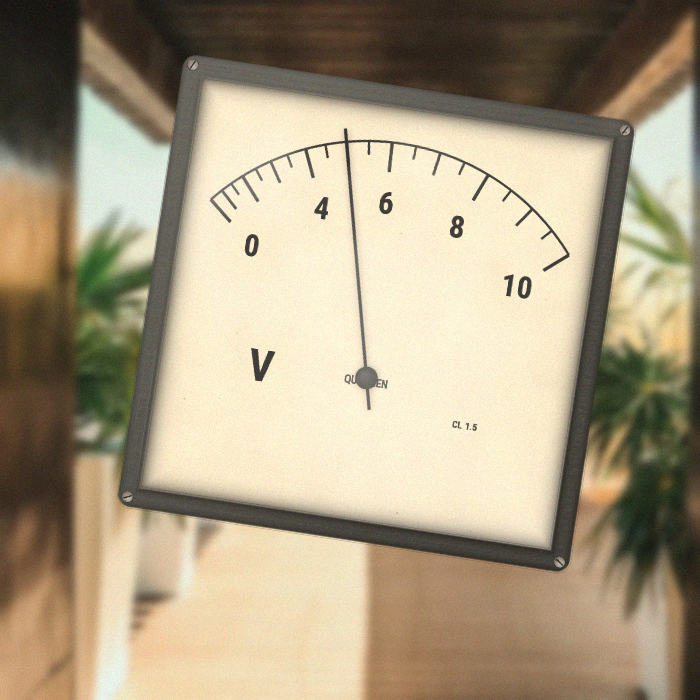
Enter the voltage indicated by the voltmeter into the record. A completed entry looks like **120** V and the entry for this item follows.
**5** V
